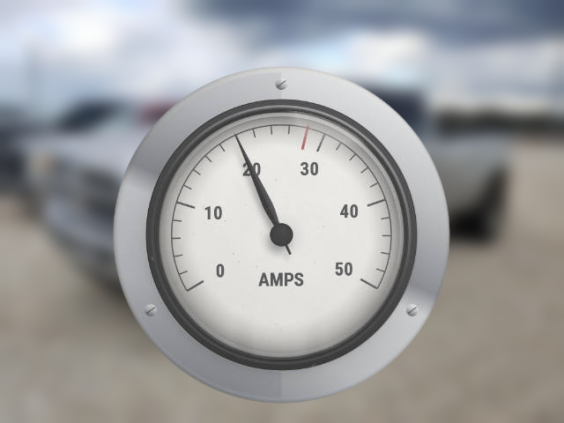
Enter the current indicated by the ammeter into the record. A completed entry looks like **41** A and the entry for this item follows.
**20** A
